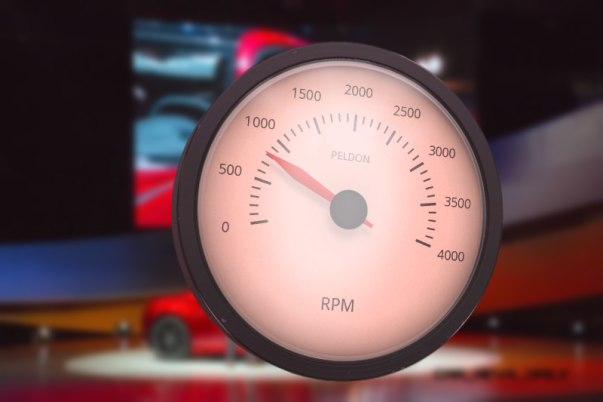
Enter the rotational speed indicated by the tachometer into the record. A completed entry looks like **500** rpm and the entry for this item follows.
**800** rpm
